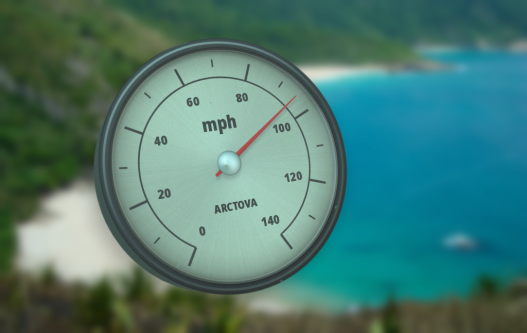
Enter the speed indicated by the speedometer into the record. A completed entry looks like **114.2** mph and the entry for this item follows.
**95** mph
